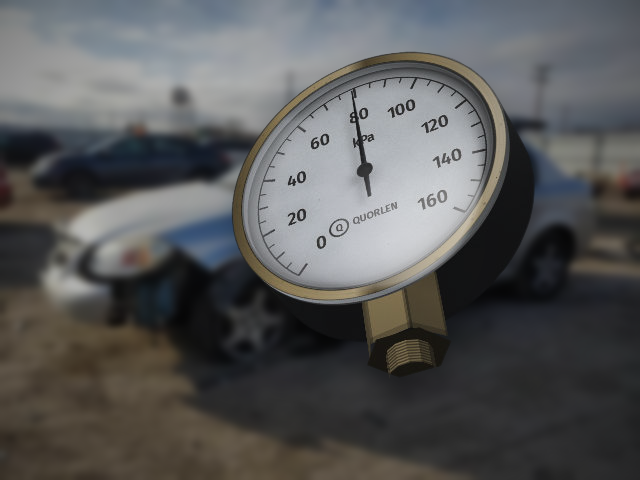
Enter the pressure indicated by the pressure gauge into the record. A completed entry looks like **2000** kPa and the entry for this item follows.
**80** kPa
